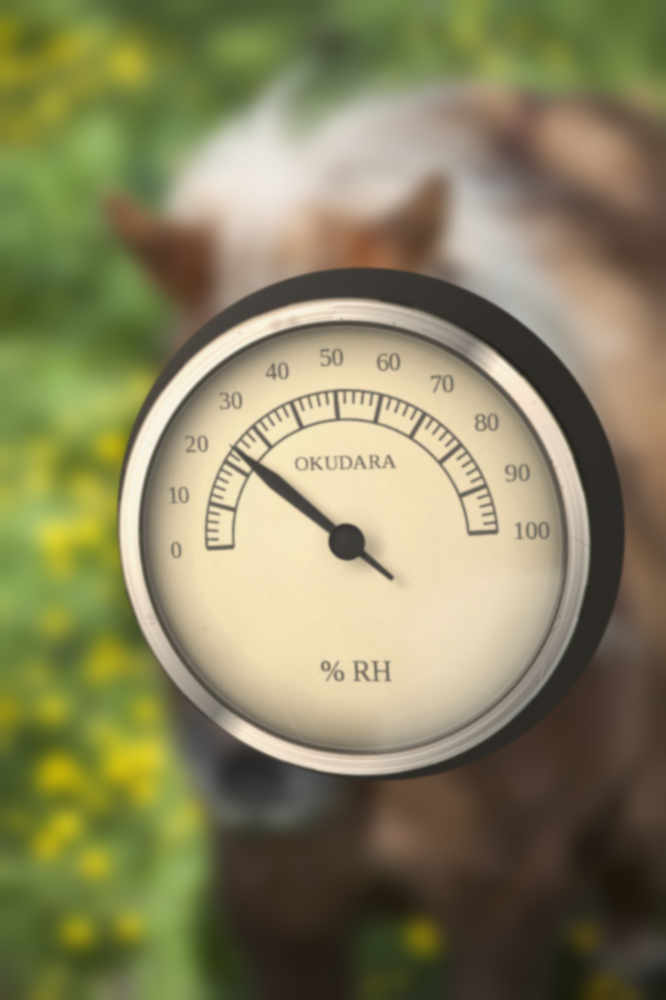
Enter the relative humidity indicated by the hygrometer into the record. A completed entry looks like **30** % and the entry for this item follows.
**24** %
